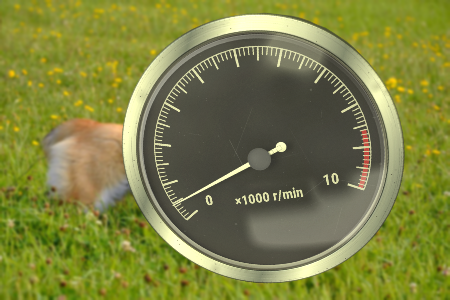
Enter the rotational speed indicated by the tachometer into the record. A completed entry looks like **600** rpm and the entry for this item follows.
**500** rpm
